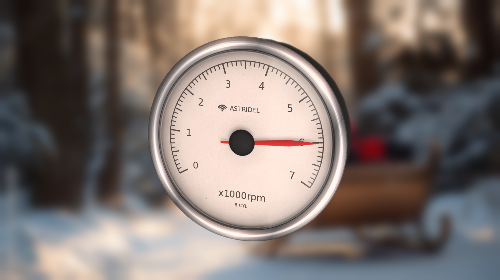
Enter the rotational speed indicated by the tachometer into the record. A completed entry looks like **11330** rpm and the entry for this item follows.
**6000** rpm
